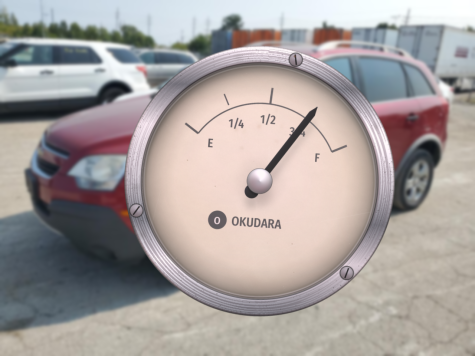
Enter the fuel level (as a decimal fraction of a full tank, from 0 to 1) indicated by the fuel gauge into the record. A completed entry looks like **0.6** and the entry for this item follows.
**0.75**
